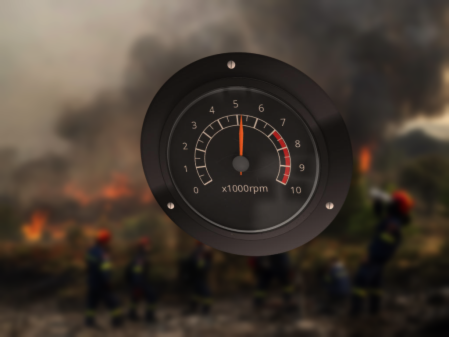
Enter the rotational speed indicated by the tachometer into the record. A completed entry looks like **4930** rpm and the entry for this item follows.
**5250** rpm
